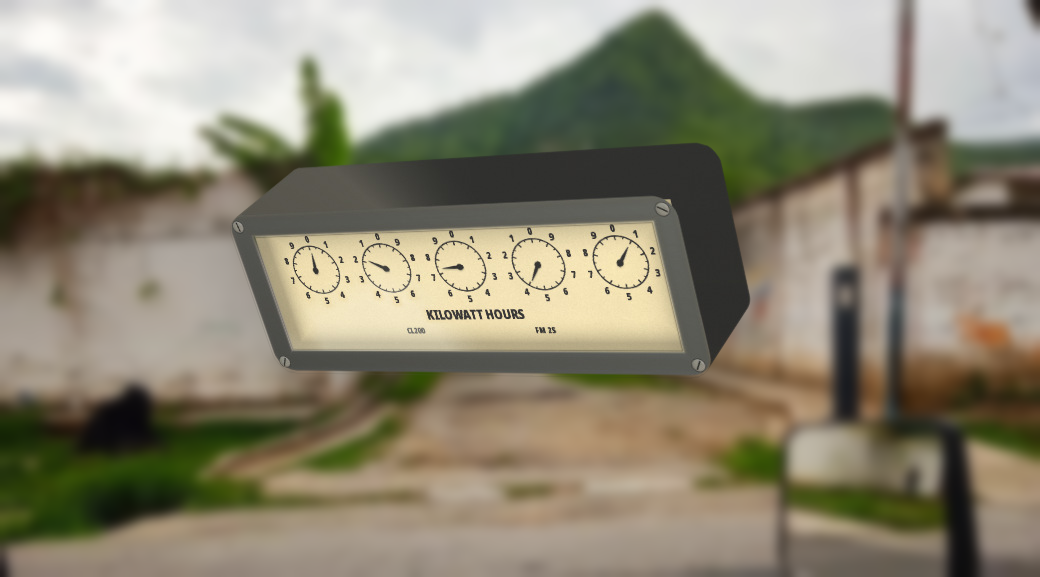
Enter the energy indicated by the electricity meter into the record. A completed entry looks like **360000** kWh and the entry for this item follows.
**1741** kWh
